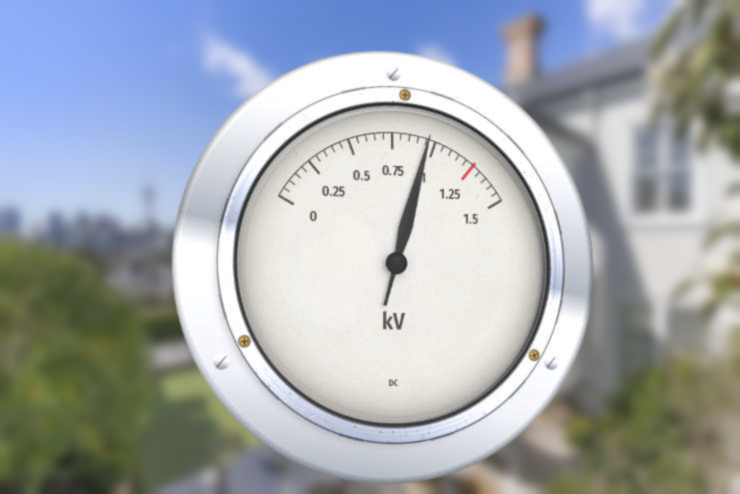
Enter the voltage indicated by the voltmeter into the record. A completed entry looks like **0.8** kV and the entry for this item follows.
**0.95** kV
